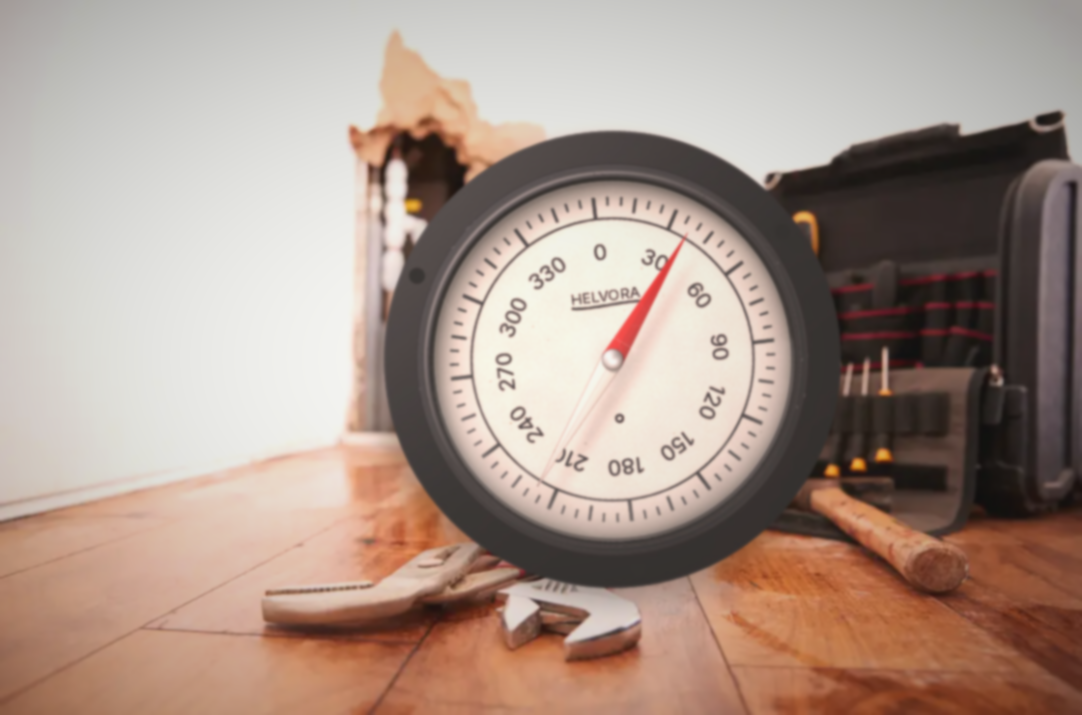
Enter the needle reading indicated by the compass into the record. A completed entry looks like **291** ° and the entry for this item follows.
**37.5** °
